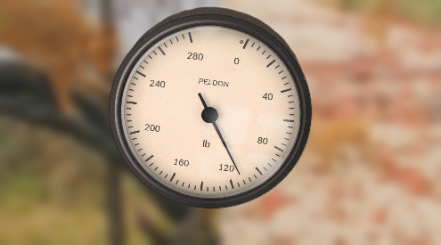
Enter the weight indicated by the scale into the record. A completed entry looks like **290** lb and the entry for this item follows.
**112** lb
